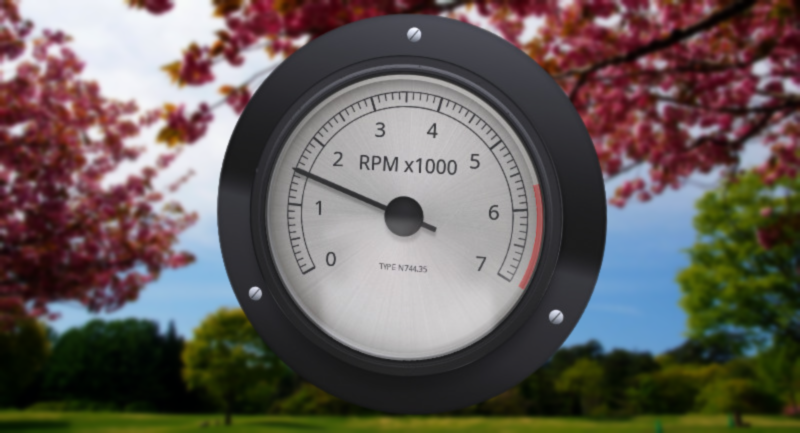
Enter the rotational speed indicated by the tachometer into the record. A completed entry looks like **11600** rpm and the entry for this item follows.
**1500** rpm
